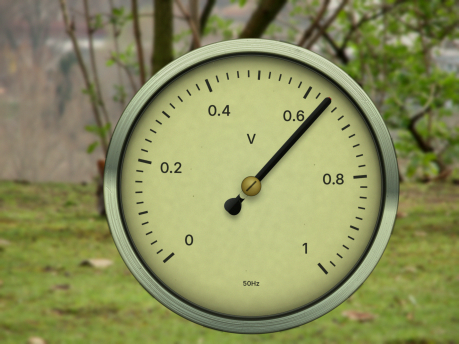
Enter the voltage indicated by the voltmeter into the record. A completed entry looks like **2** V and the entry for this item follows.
**0.64** V
